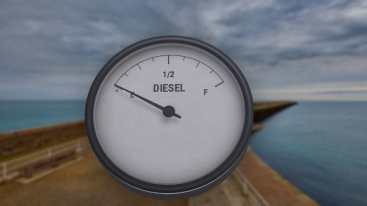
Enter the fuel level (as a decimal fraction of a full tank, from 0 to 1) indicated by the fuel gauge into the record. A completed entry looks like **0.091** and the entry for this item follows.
**0**
